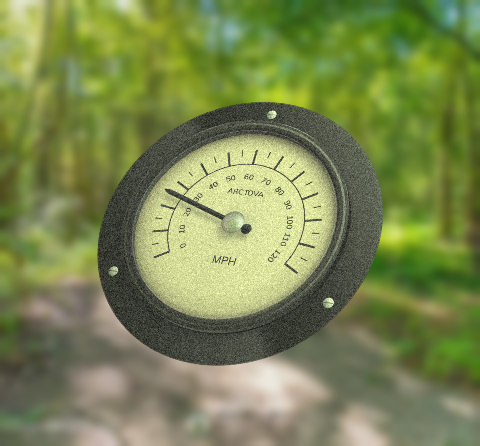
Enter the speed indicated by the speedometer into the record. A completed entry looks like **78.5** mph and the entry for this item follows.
**25** mph
